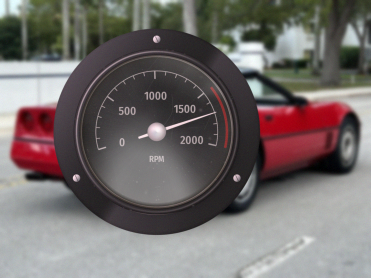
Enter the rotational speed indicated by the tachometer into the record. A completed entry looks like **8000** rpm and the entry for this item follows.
**1700** rpm
